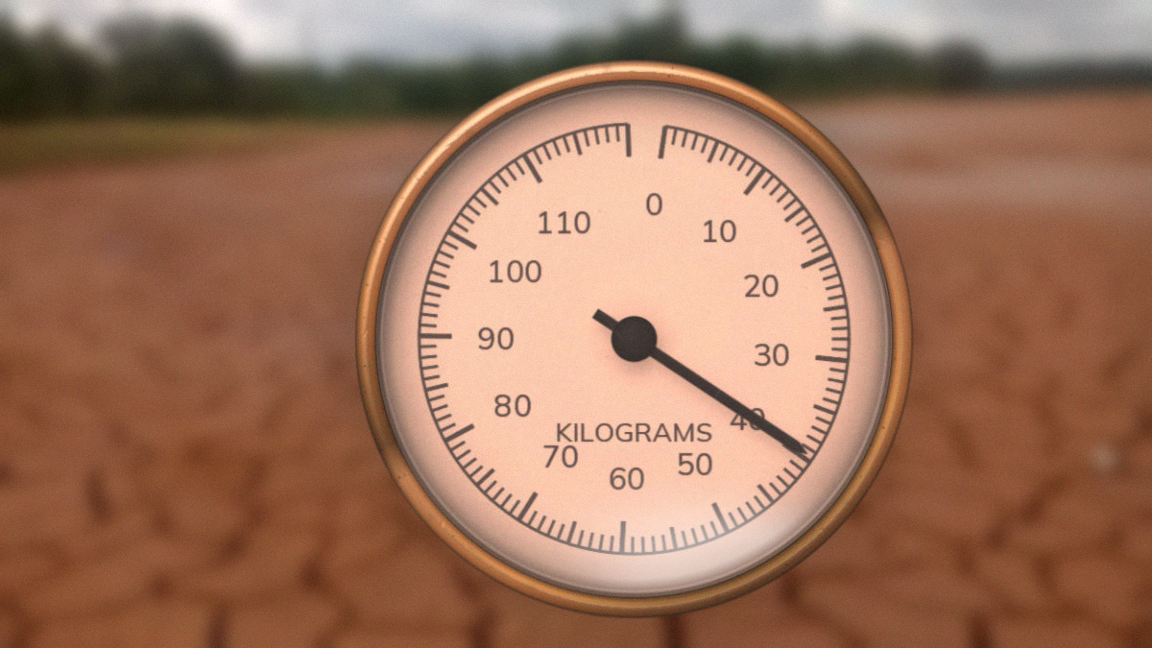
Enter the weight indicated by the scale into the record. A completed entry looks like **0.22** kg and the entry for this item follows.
**39.5** kg
